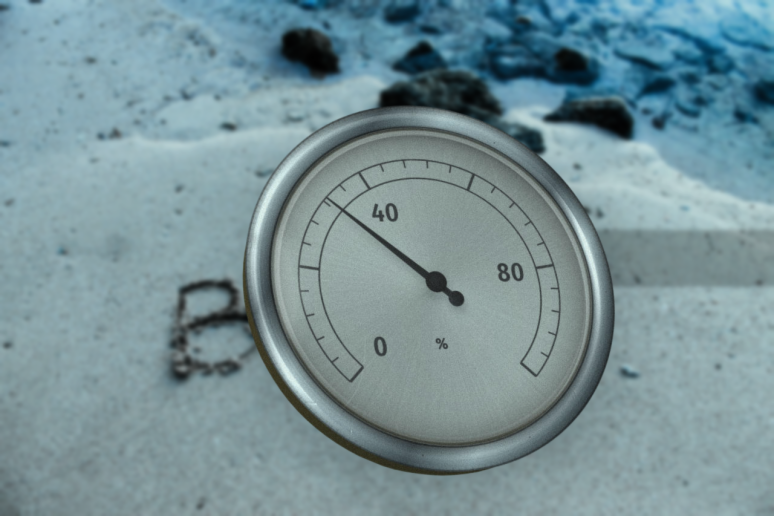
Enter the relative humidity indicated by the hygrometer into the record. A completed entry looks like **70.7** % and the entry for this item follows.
**32** %
